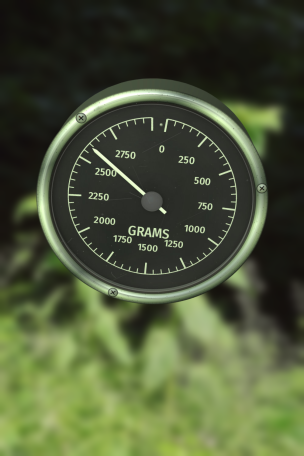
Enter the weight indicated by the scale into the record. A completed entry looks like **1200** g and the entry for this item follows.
**2600** g
